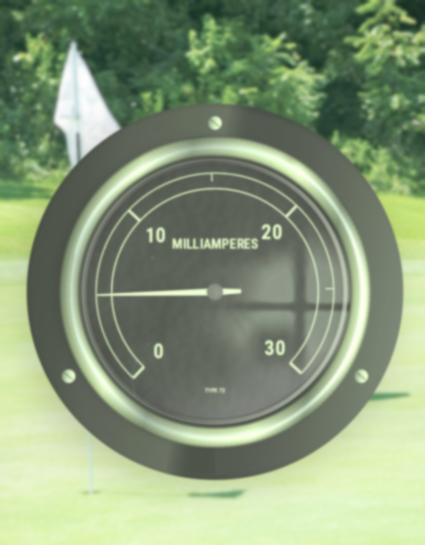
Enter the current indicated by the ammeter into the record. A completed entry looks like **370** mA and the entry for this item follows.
**5** mA
